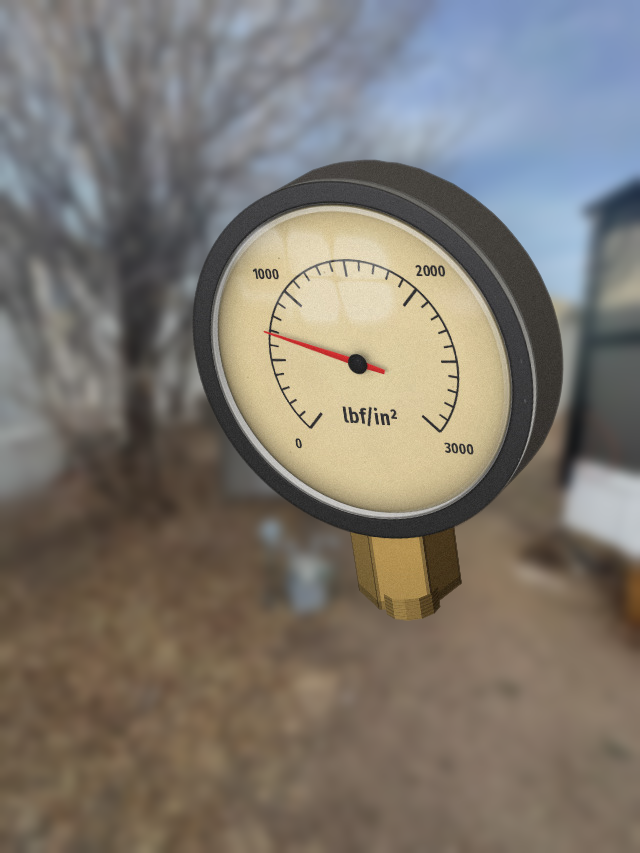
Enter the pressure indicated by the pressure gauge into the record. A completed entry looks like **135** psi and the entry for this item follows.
**700** psi
